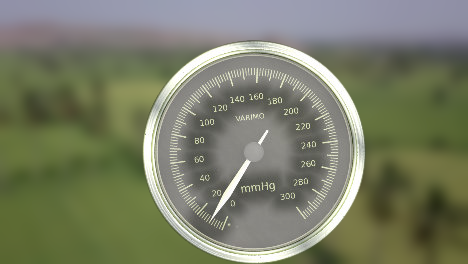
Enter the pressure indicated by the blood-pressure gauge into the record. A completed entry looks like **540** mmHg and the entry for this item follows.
**10** mmHg
